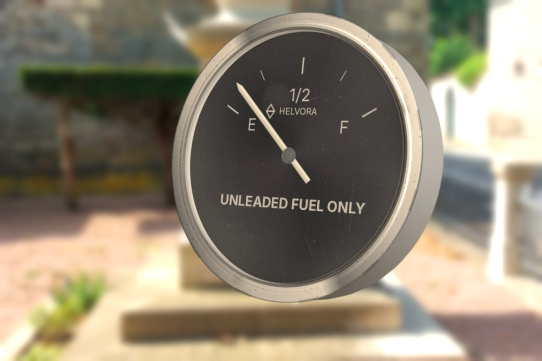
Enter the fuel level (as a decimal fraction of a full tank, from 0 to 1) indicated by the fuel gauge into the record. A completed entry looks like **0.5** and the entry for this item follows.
**0.125**
